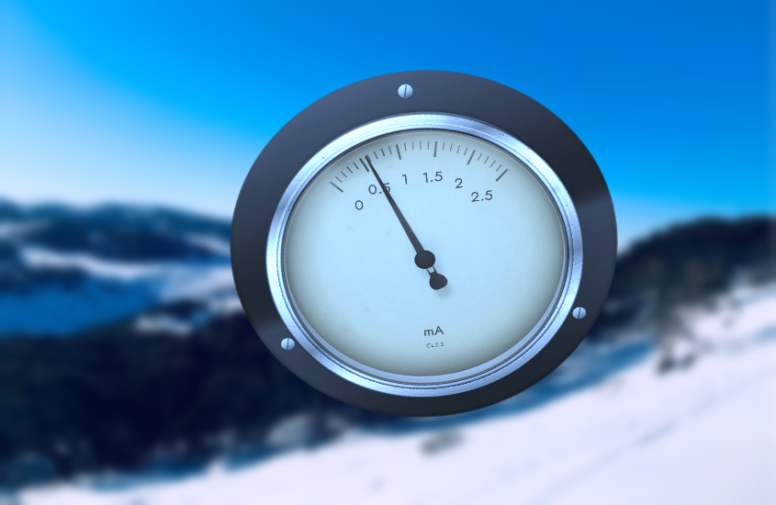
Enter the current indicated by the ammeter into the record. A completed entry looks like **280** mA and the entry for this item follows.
**0.6** mA
